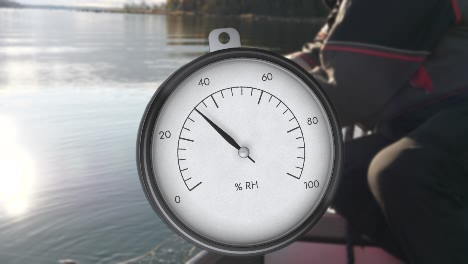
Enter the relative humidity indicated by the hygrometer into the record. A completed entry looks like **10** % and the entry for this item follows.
**32** %
